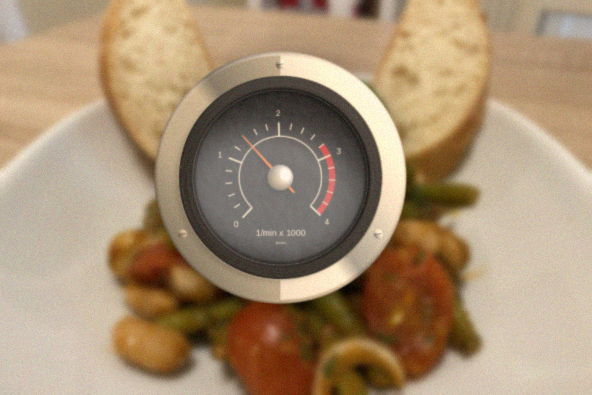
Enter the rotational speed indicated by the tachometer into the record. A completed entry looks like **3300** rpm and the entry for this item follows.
**1400** rpm
